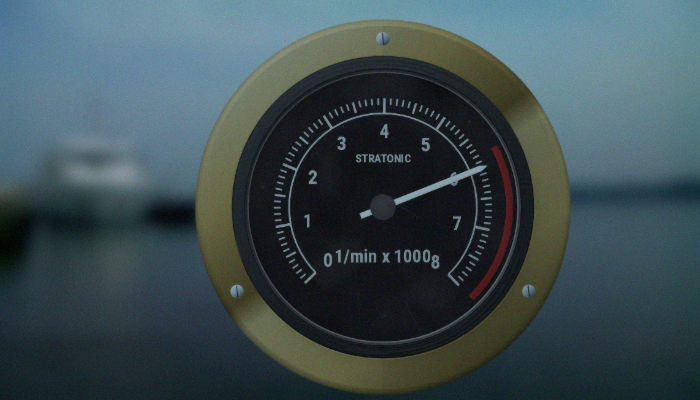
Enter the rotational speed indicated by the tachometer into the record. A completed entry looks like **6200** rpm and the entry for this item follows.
**6000** rpm
